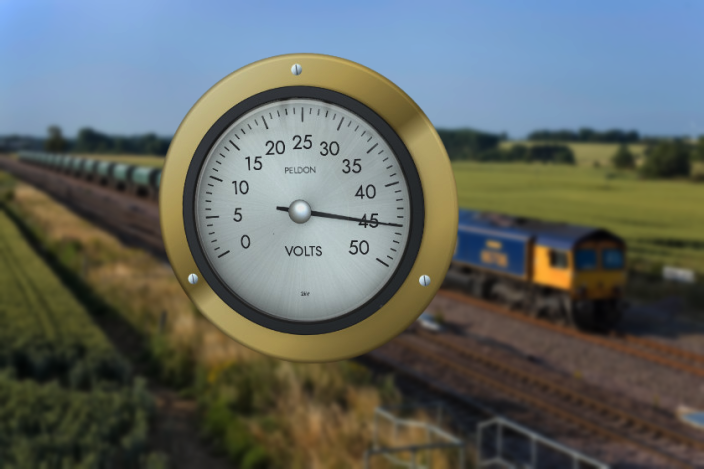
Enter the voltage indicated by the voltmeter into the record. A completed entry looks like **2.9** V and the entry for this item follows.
**45** V
